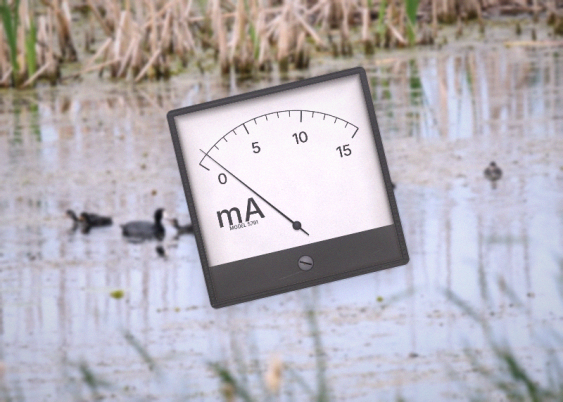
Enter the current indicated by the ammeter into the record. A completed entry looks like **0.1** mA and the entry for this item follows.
**1** mA
